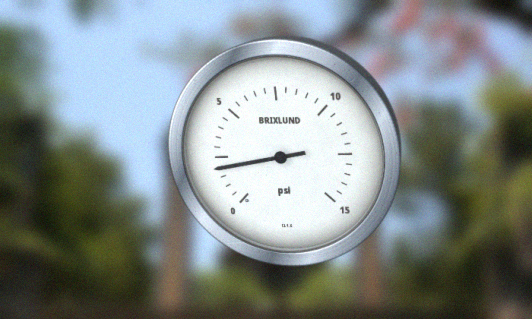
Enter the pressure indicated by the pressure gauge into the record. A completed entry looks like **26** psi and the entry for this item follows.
**2** psi
